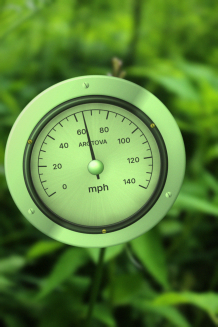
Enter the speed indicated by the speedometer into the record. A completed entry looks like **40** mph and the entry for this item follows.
**65** mph
